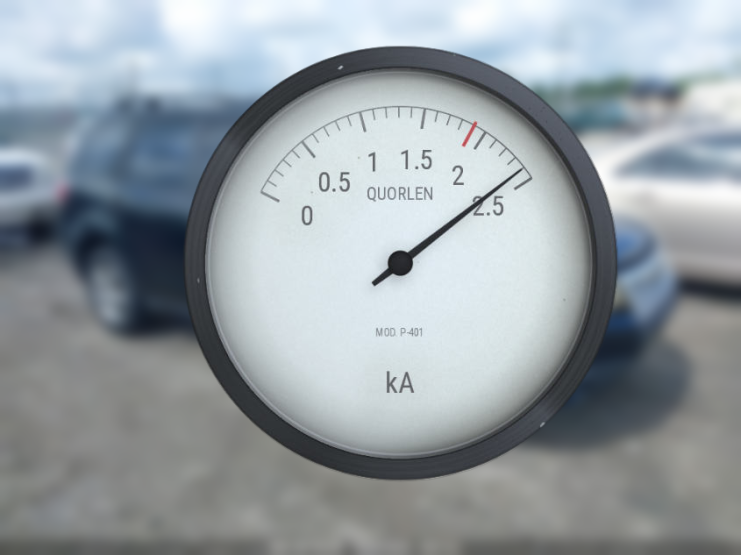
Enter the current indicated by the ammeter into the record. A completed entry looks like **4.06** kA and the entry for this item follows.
**2.4** kA
